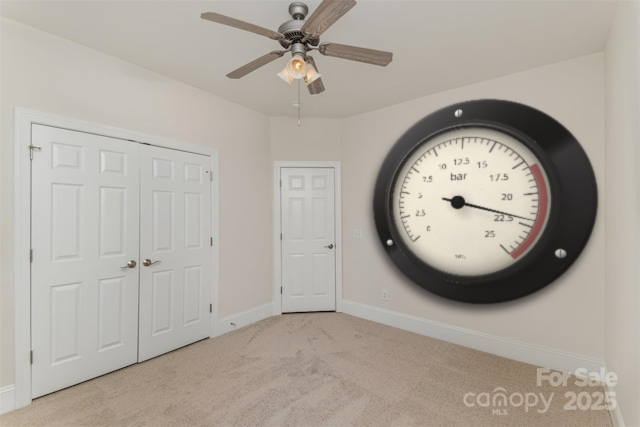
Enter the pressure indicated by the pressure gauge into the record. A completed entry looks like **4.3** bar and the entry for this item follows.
**22** bar
